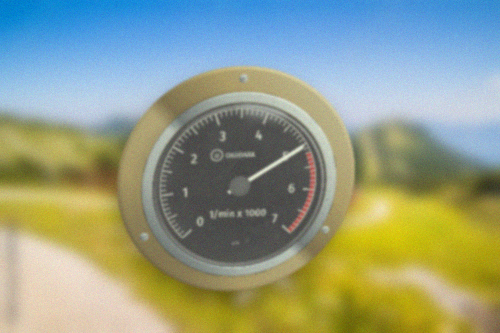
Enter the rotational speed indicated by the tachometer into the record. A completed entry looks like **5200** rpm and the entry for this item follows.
**5000** rpm
